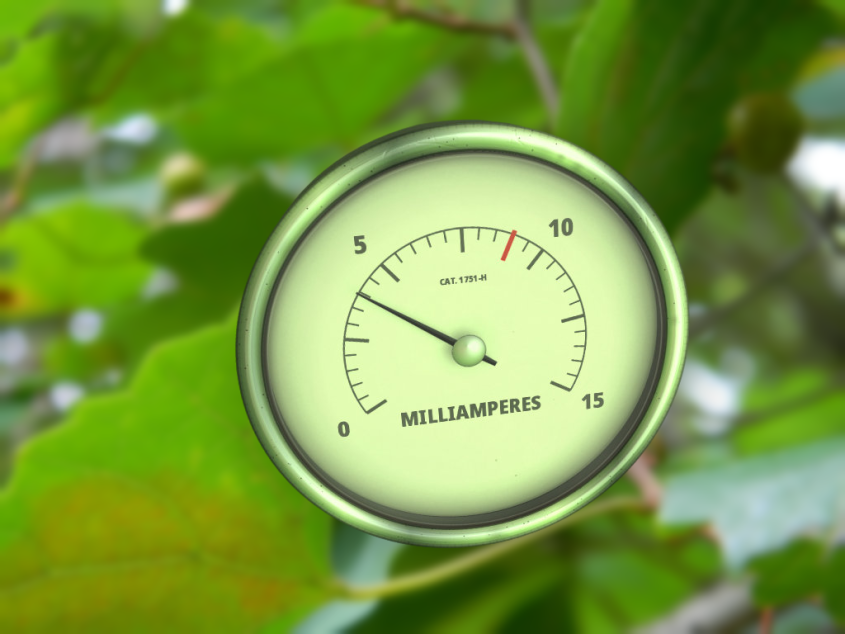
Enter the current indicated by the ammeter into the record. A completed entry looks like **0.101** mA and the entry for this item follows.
**4** mA
